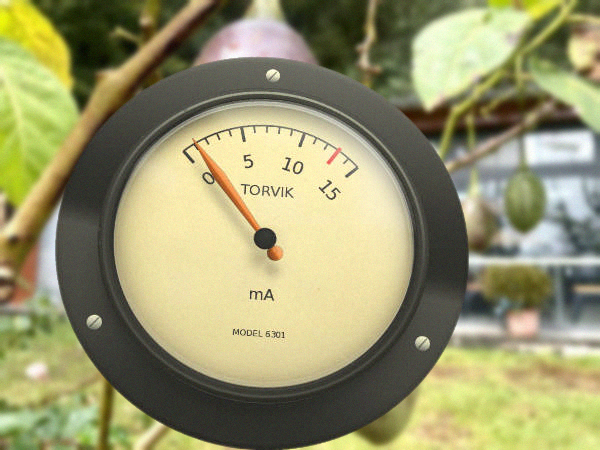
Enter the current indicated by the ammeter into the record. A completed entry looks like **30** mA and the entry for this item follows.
**1** mA
